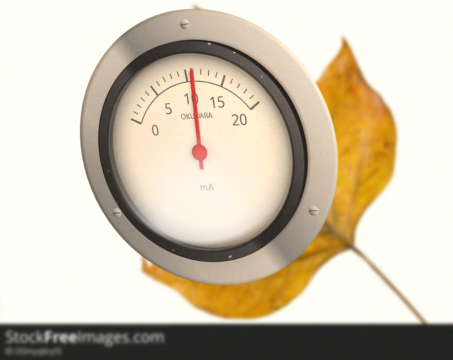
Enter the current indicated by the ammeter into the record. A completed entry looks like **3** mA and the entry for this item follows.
**11** mA
